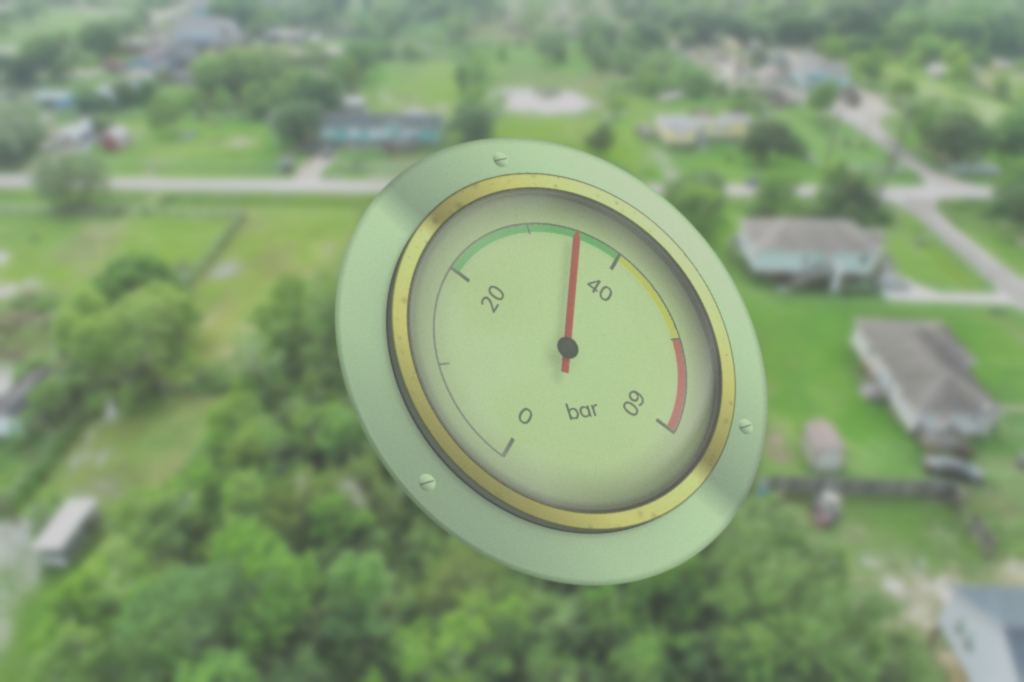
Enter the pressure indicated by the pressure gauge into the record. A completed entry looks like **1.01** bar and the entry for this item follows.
**35** bar
